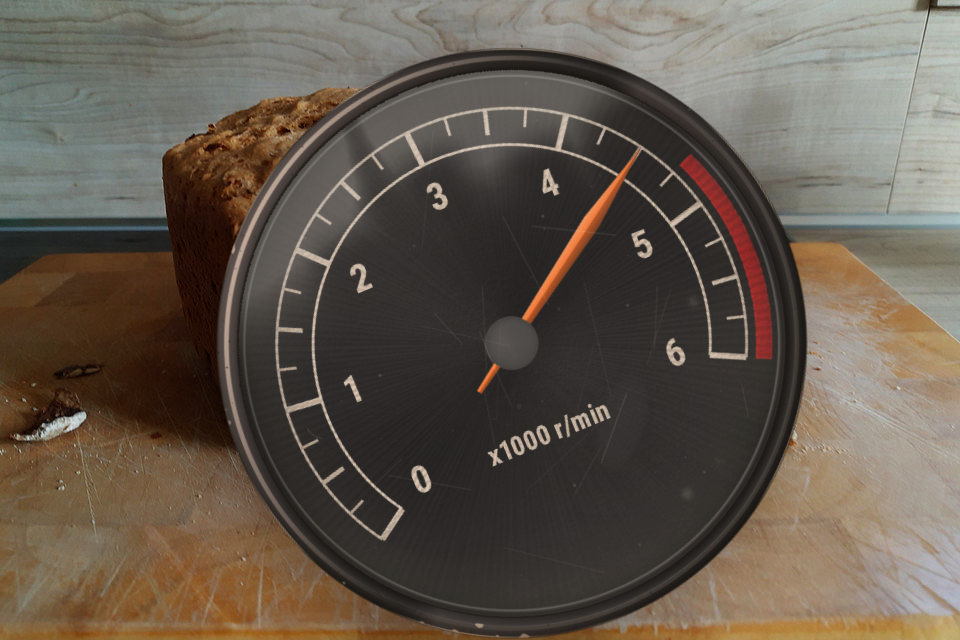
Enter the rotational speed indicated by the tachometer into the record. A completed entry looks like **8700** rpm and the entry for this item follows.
**4500** rpm
